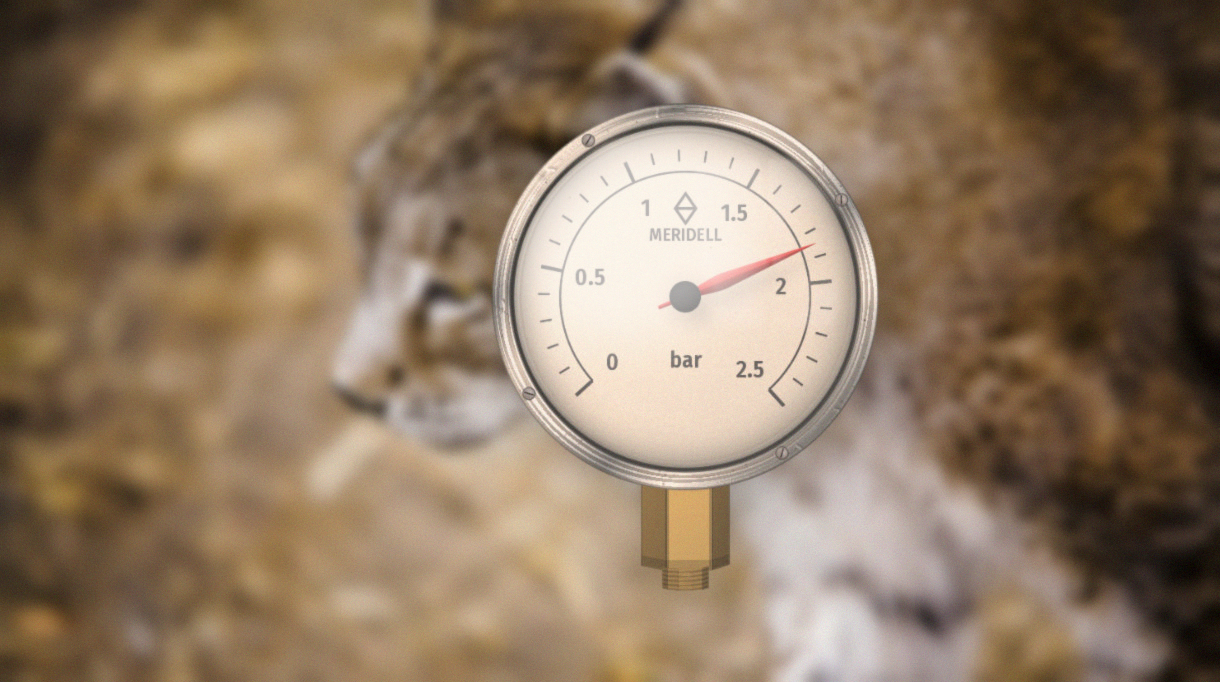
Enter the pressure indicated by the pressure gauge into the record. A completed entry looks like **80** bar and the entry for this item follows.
**1.85** bar
